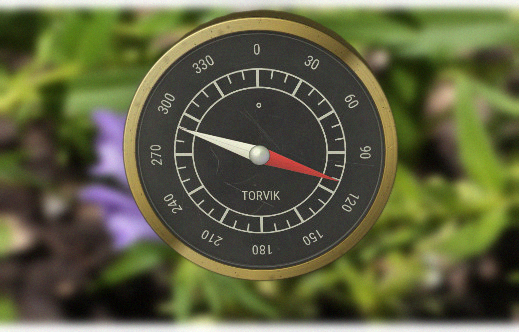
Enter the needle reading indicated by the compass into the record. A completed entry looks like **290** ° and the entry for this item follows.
**110** °
